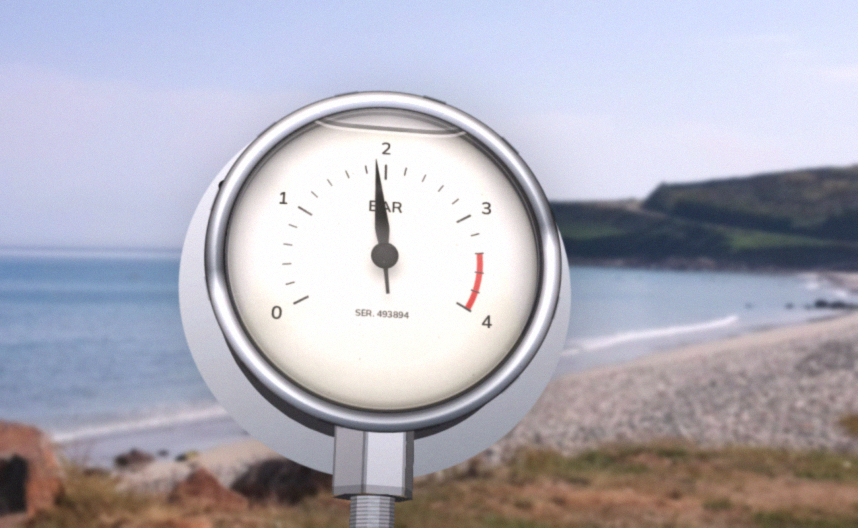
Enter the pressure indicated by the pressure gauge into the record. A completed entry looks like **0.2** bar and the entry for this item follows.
**1.9** bar
